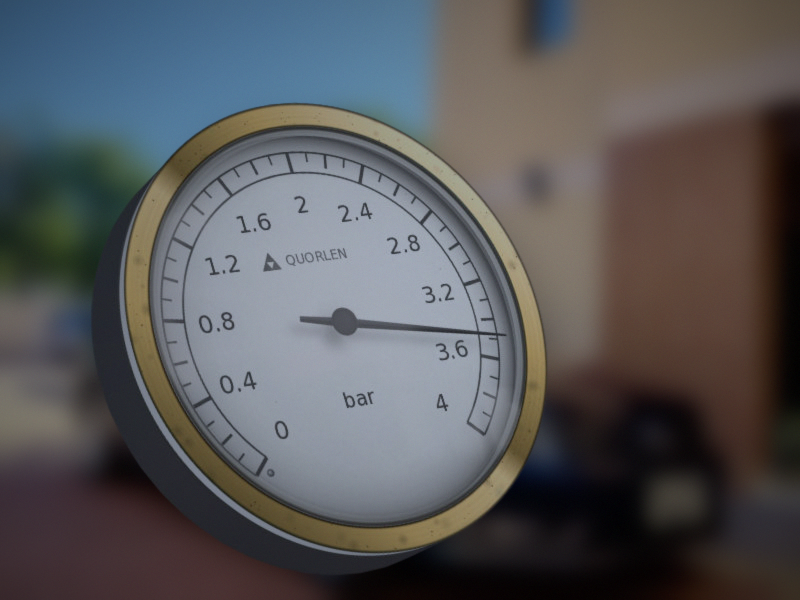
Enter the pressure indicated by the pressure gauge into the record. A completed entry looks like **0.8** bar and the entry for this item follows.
**3.5** bar
